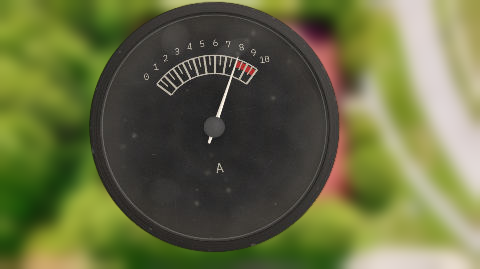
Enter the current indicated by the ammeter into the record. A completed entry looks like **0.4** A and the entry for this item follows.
**8** A
